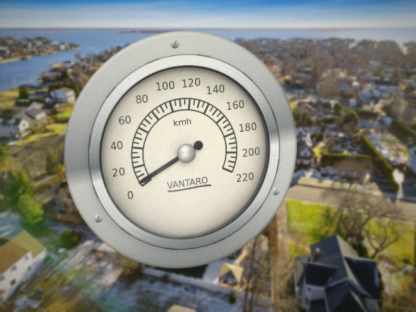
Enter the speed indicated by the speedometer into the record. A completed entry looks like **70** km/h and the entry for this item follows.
**5** km/h
